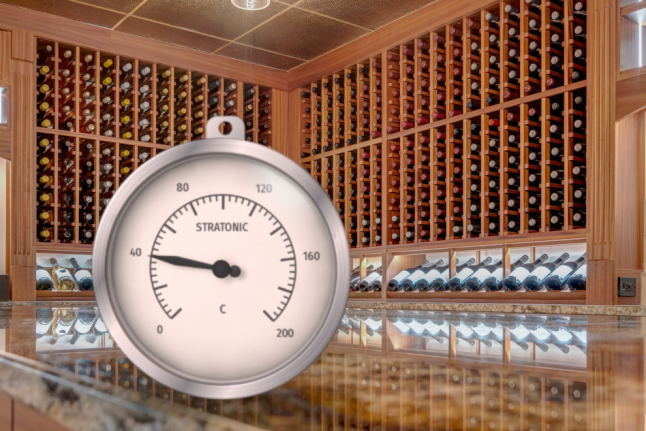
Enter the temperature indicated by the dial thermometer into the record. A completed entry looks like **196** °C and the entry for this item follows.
**40** °C
